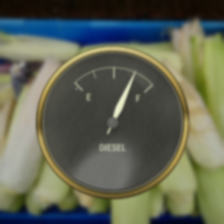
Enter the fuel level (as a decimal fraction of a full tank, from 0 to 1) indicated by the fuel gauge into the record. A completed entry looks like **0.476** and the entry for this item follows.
**0.75**
